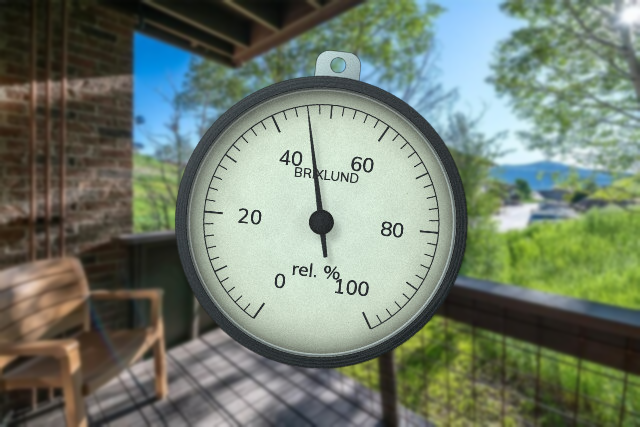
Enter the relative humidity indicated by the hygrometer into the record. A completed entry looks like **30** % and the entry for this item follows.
**46** %
